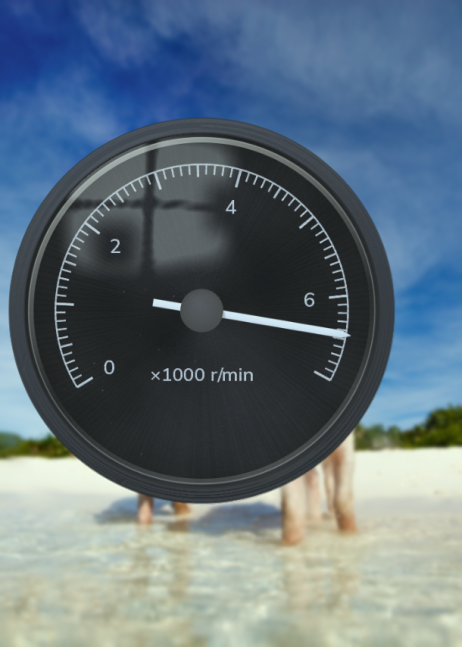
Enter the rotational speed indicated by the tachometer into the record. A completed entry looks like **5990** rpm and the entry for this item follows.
**6450** rpm
